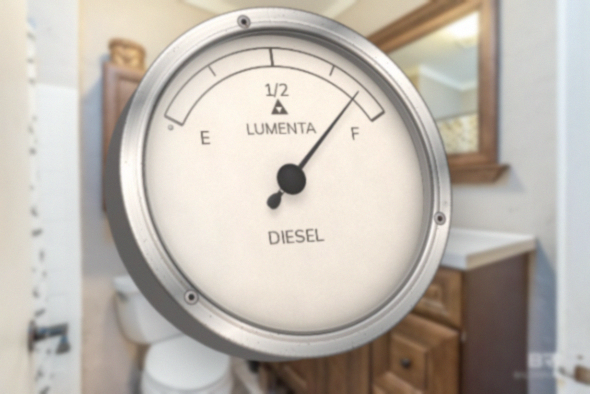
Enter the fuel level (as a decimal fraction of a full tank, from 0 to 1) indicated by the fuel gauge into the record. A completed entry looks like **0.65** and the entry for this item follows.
**0.875**
